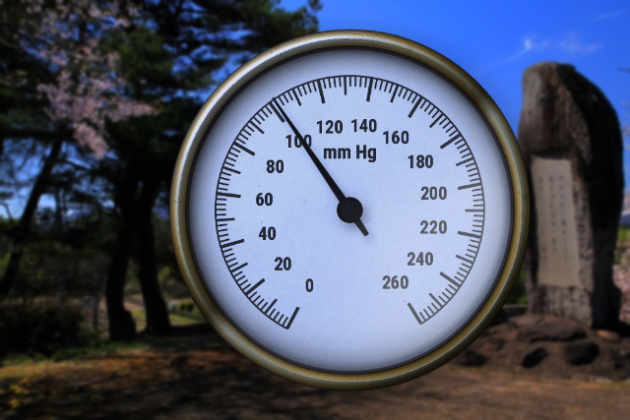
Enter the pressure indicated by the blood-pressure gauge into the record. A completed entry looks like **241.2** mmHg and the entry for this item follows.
**102** mmHg
